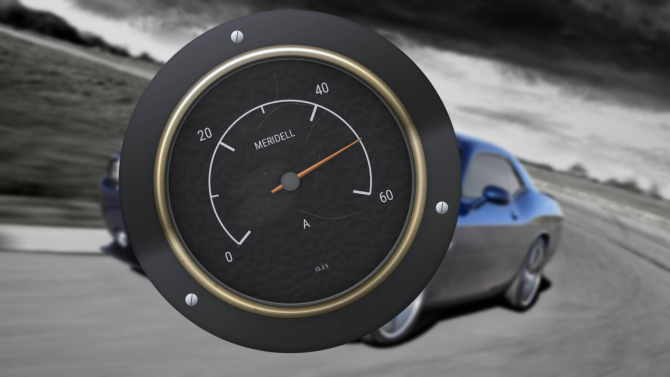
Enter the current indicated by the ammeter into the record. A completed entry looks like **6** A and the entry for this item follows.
**50** A
